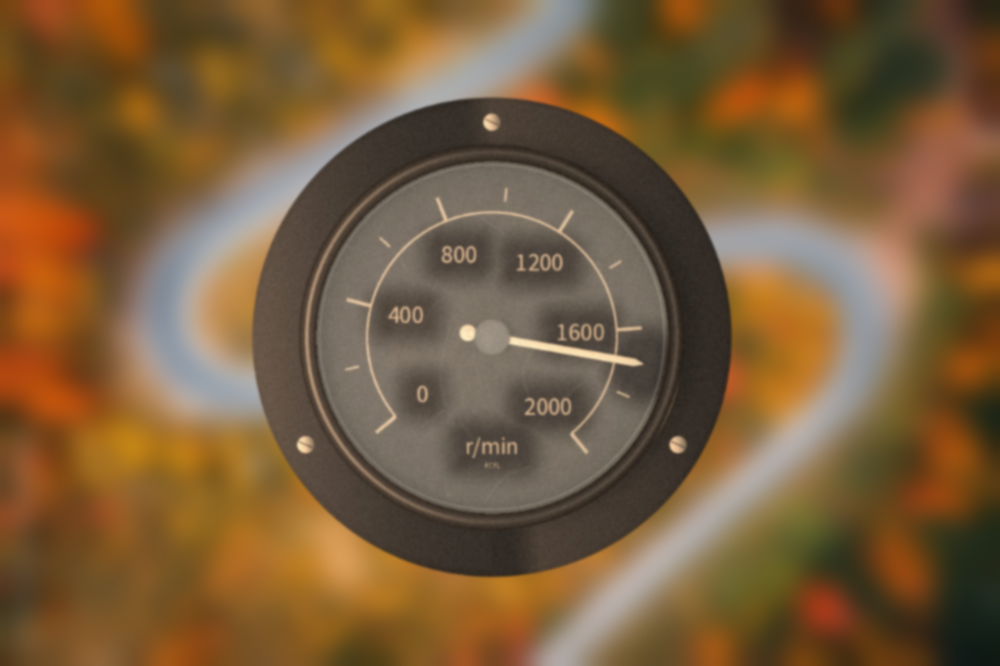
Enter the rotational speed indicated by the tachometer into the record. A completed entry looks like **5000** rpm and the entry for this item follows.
**1700** rpm
